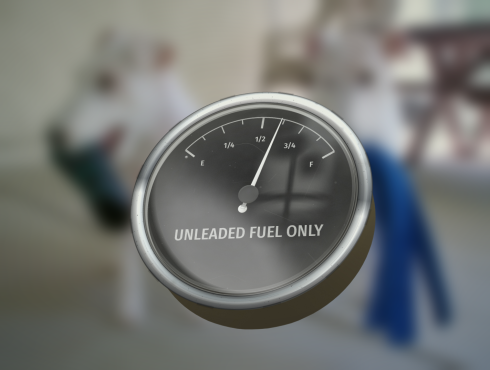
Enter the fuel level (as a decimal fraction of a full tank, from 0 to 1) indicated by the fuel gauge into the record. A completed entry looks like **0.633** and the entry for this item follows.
**0.625**
